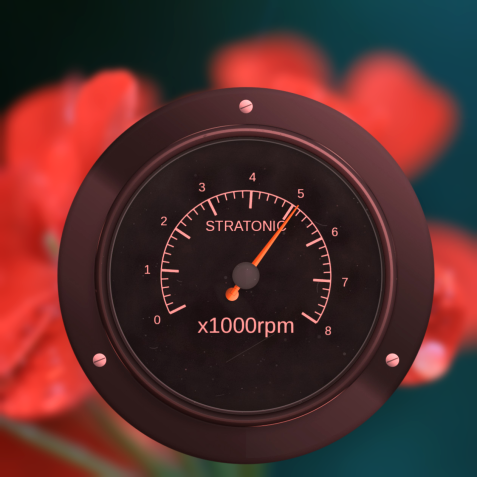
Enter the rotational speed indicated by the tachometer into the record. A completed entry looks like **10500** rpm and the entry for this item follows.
**5100** rpm
